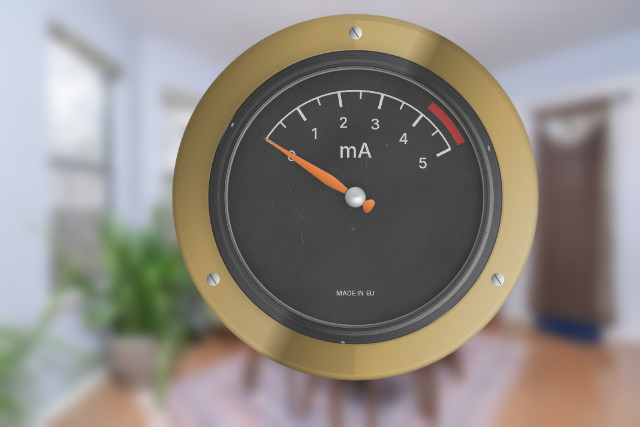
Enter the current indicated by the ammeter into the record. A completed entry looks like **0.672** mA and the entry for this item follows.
**0** mA
